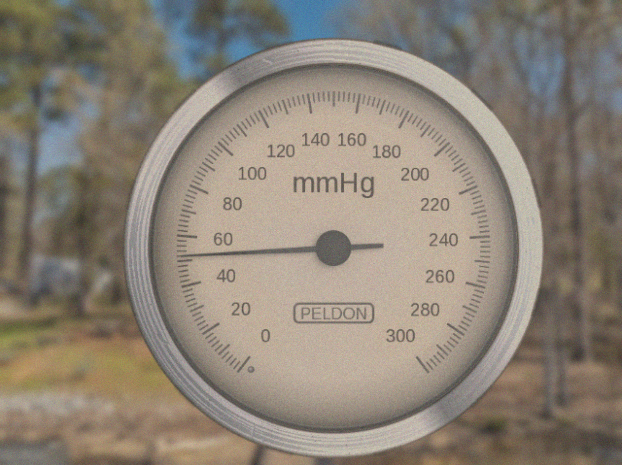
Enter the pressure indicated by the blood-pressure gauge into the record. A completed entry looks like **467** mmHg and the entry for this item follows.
**52** mmHg
